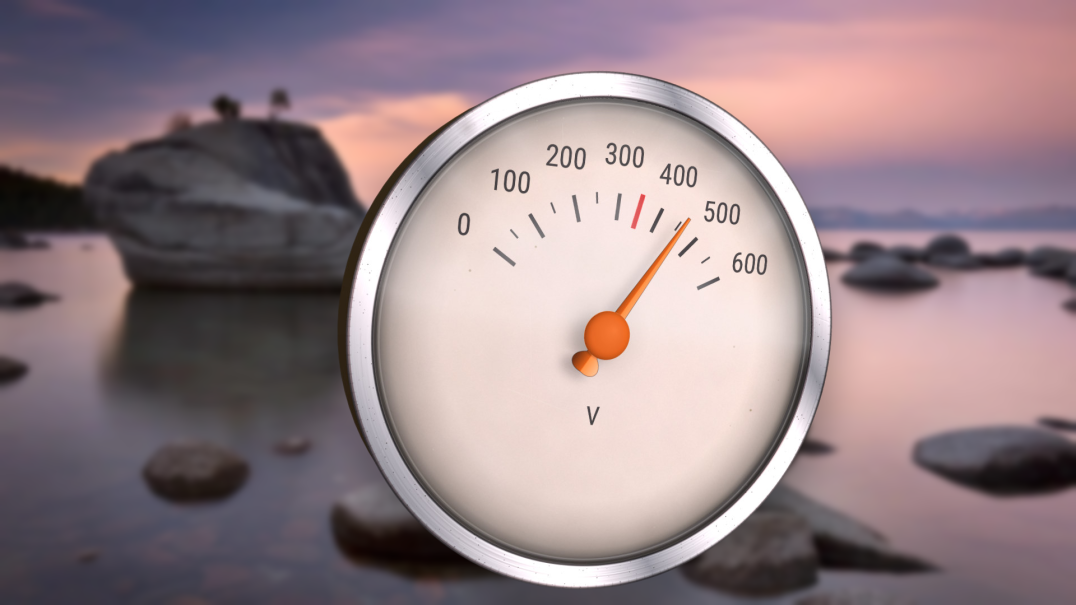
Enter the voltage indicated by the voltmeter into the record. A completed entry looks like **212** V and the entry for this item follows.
**450** V
